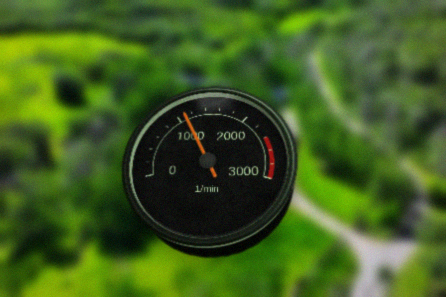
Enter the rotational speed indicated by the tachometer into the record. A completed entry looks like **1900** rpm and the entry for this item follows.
**1100** rpm
